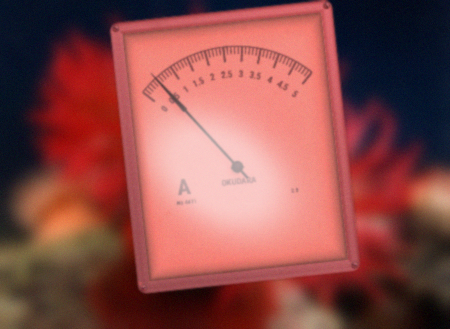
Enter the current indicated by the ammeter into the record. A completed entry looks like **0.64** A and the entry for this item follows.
**0.5** A
